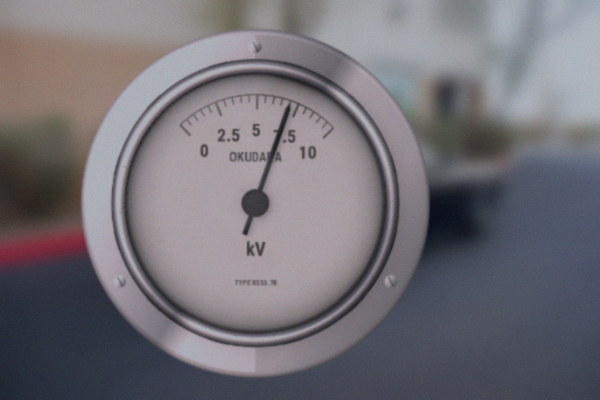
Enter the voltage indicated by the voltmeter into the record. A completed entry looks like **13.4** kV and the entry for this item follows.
**7** kV
